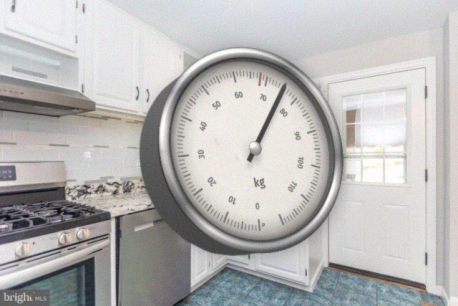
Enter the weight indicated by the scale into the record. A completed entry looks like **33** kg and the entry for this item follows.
**75** kg
